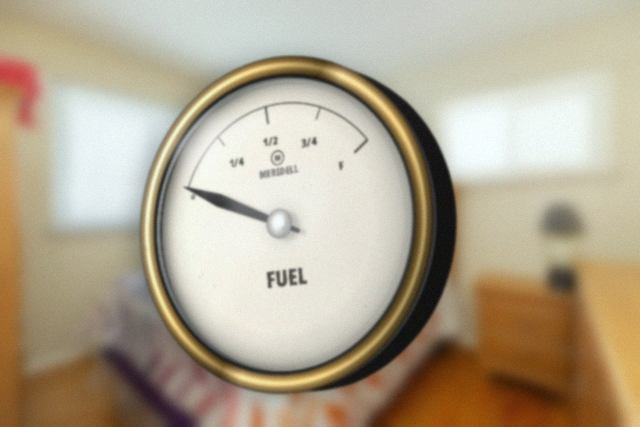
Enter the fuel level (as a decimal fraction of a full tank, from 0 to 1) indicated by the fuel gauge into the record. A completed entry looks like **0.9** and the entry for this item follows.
**0**
